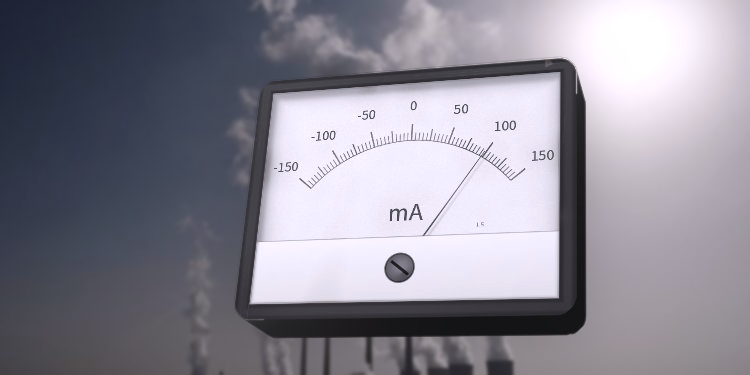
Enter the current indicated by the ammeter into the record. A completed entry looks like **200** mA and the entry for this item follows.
**100** mA
